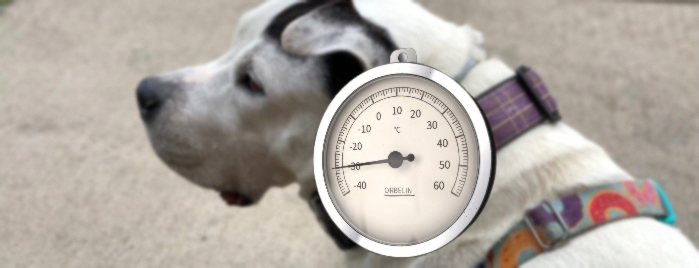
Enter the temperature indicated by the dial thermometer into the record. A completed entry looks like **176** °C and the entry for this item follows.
**-30** °C
